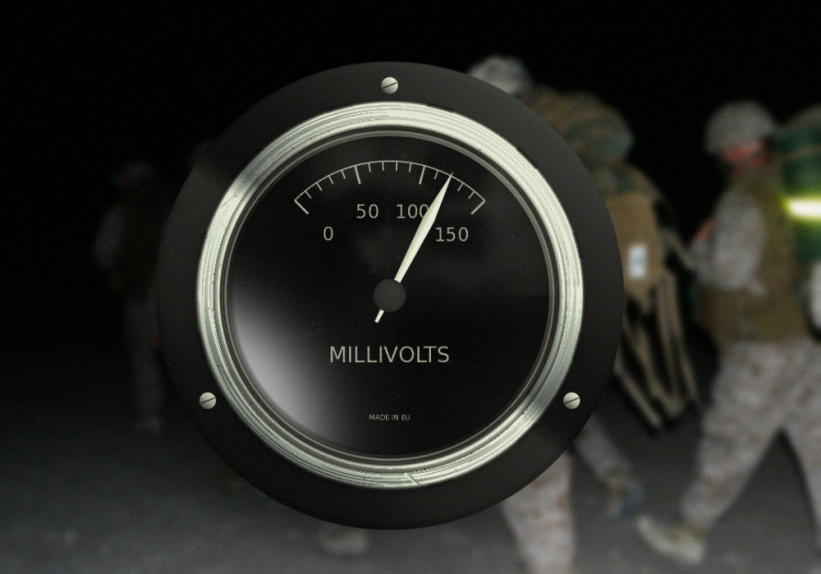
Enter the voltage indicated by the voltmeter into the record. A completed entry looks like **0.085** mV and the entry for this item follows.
**120** mV
